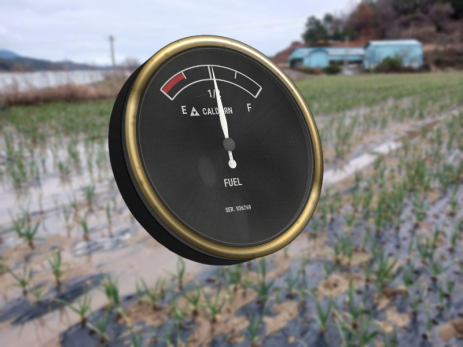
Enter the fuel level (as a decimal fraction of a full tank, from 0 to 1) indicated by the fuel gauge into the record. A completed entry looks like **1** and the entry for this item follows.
**0.5**
